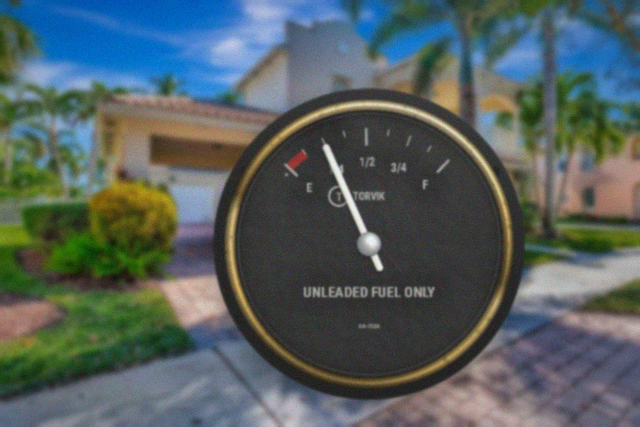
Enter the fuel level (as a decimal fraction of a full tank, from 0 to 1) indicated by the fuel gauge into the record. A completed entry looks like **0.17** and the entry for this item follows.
**0.25**
